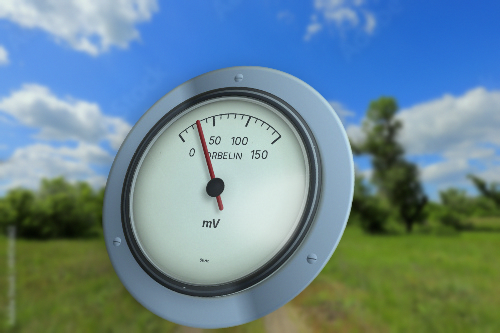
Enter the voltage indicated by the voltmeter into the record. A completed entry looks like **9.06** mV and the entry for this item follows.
**30** mV
